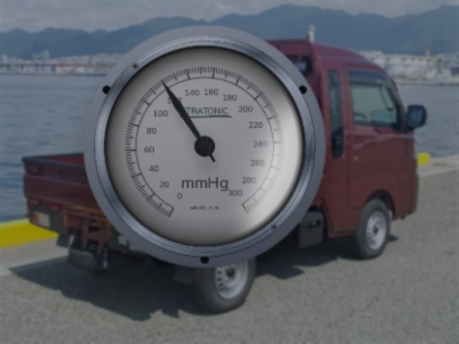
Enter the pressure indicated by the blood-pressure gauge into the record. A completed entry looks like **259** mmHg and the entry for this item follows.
**120** mmHg
